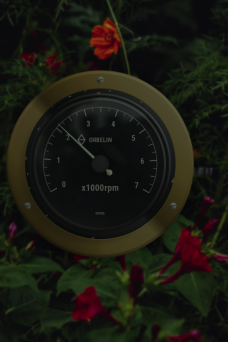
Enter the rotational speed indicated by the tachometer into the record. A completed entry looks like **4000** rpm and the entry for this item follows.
**2125** rpm
